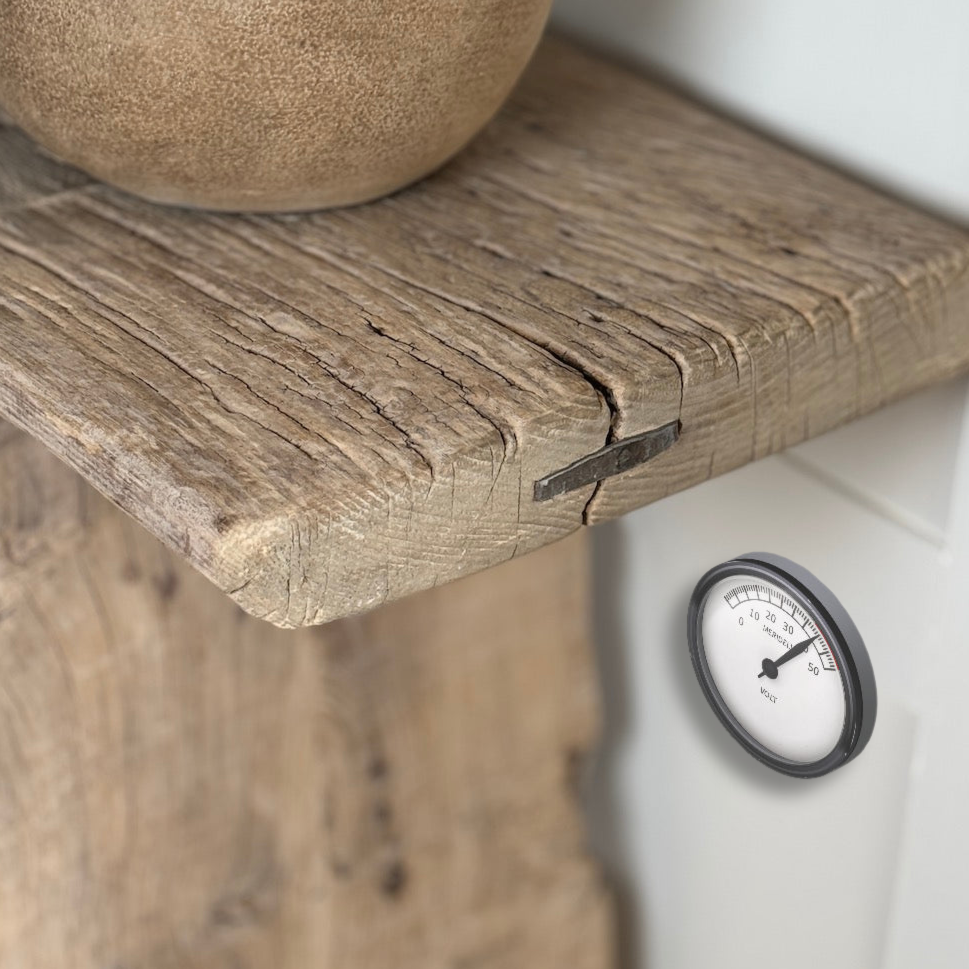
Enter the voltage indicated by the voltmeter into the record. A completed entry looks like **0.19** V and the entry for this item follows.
**40** V
